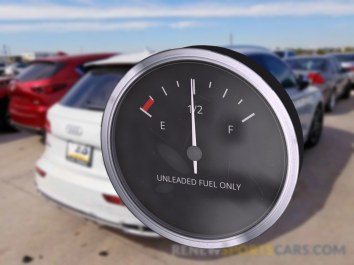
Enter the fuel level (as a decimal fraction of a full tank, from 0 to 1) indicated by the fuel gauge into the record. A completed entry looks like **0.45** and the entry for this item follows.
**0.5**
